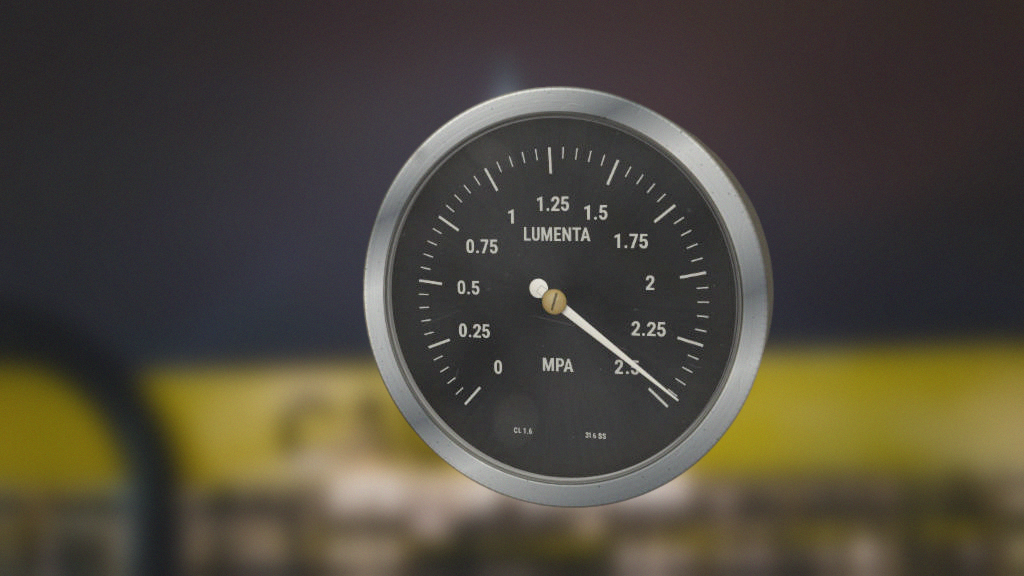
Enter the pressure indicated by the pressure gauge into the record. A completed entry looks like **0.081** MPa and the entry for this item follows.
**2.45** MPa
